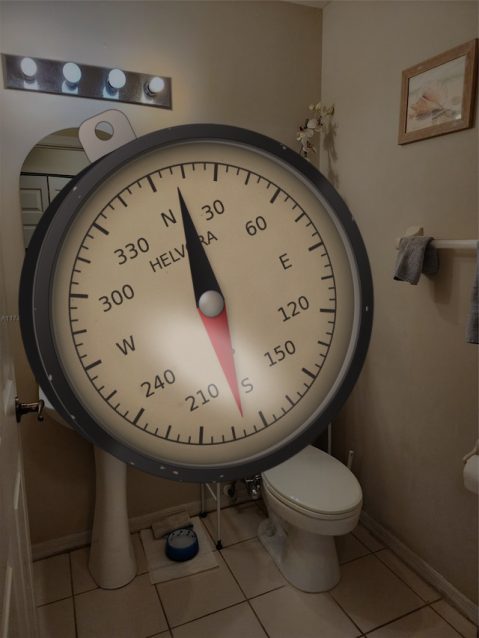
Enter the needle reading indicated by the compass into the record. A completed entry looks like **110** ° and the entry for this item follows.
**190** °
